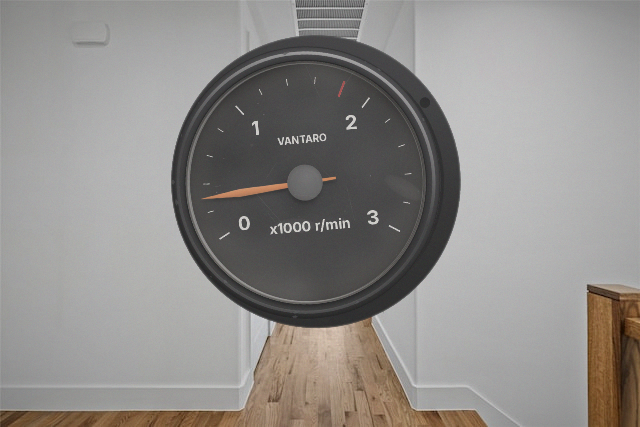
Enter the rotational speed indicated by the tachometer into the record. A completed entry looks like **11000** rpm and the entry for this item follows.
**300** rpm
